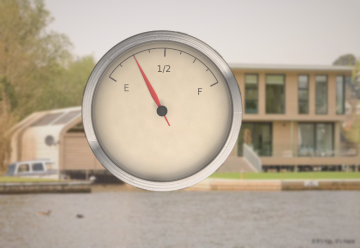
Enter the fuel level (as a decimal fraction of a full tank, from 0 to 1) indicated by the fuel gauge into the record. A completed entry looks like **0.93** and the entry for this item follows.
**0.25**
